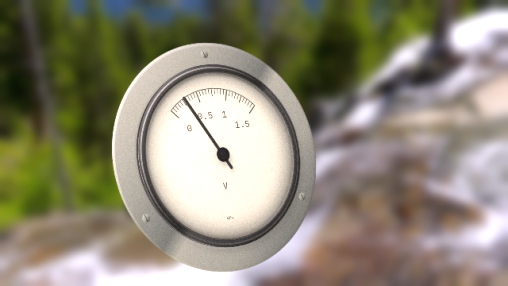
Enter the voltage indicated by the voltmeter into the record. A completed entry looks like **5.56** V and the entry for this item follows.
**0.25** V
